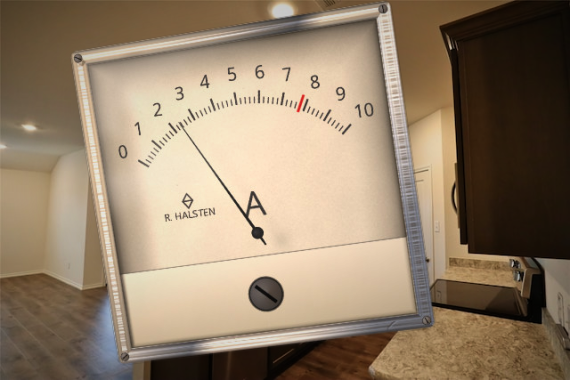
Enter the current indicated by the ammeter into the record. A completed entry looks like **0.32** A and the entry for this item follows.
**2.4** A
